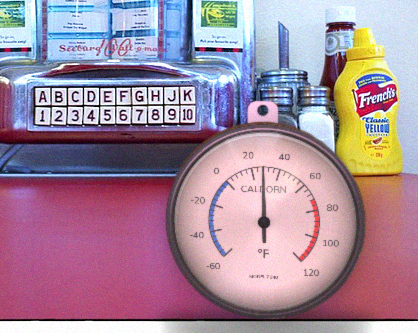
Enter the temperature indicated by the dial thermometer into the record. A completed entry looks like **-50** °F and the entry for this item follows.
**28** °F
